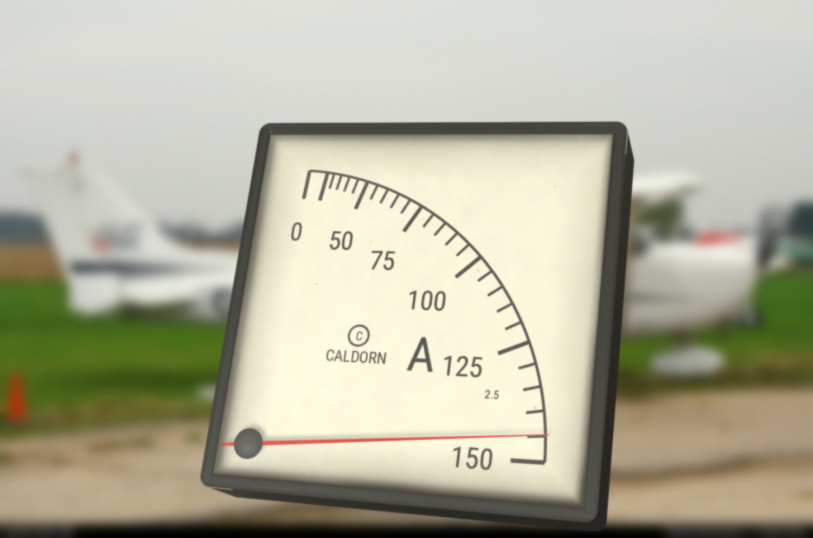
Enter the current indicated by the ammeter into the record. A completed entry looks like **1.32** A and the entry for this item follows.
**145** A
